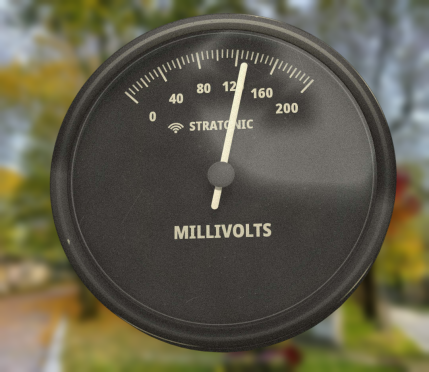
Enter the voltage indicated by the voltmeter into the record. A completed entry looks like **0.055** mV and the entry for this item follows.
**130** mV
